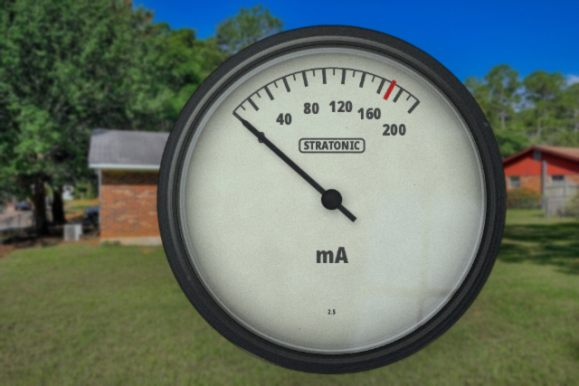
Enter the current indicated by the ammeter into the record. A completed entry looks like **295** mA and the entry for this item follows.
**0** mA
